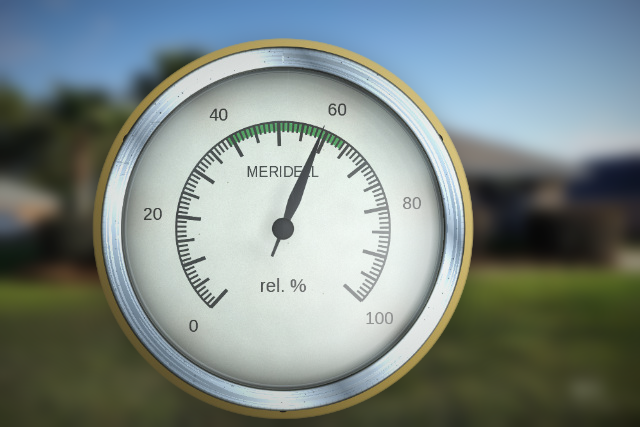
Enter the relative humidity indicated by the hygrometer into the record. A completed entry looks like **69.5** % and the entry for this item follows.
**59** %
